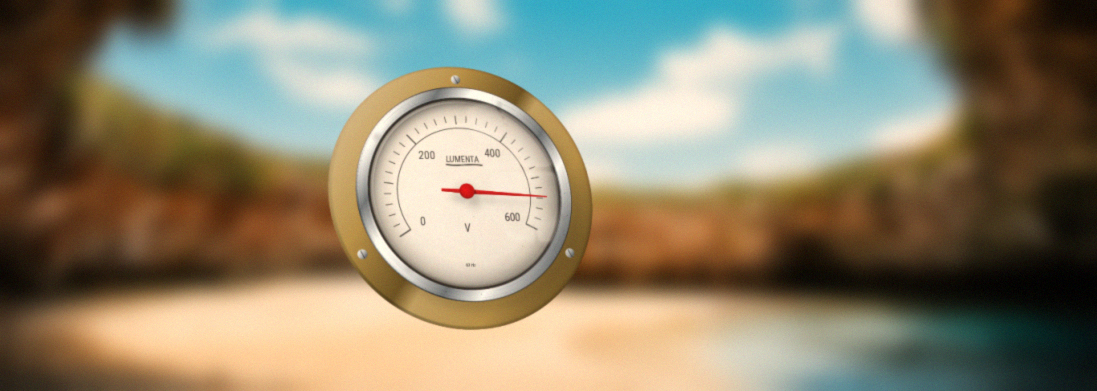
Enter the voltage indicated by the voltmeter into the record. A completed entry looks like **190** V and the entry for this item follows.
**540** V
